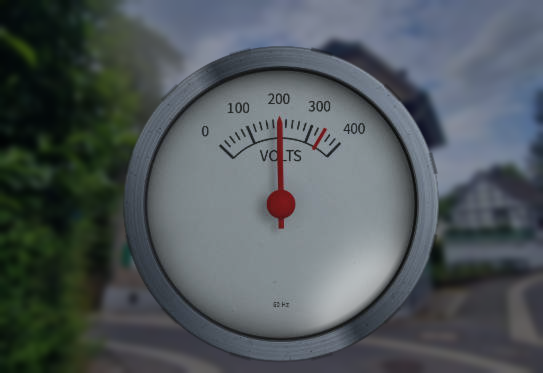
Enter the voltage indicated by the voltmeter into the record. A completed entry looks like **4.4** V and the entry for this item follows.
**200** V
